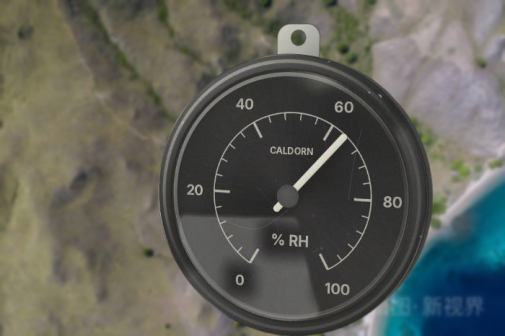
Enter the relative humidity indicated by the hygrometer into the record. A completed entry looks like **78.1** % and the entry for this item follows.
**64** %
